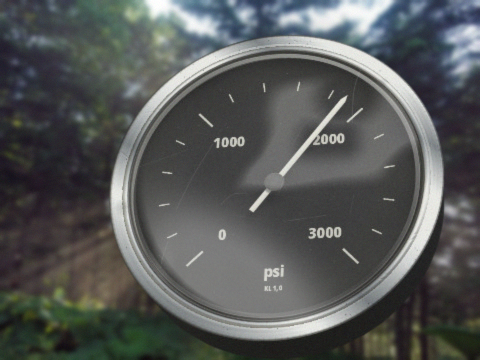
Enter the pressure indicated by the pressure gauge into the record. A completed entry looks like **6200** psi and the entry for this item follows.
**1900** psi
